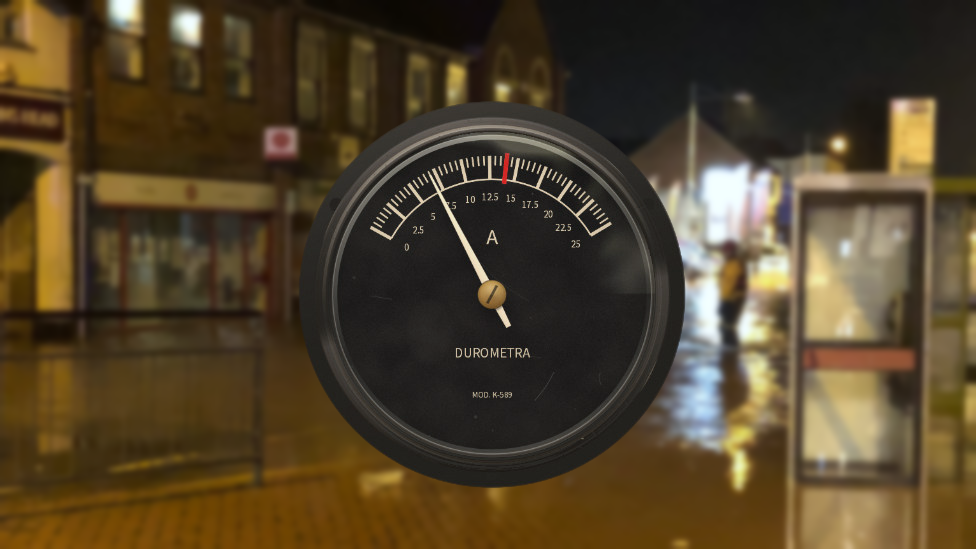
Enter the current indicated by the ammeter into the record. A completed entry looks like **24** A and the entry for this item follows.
**7** A
